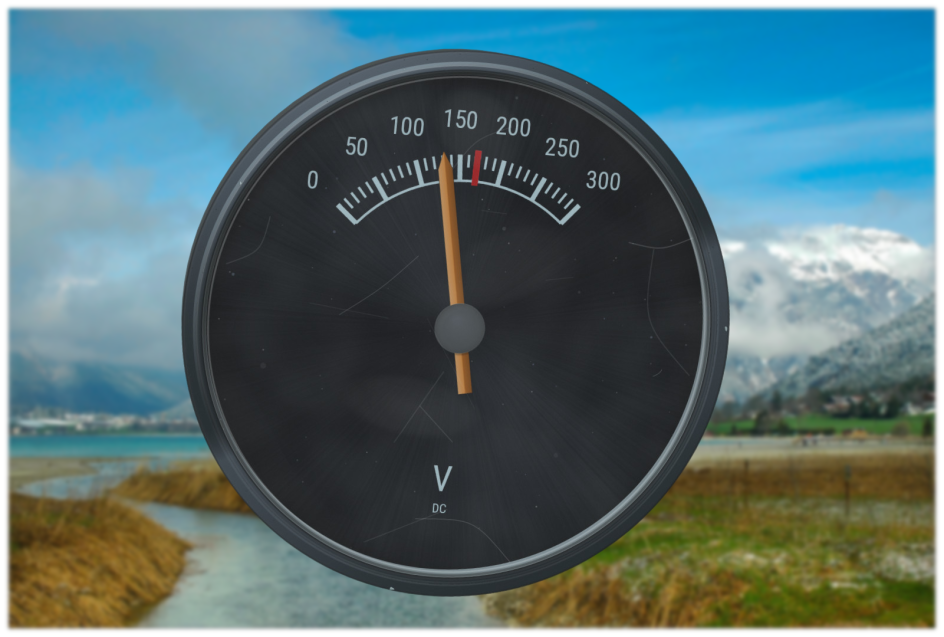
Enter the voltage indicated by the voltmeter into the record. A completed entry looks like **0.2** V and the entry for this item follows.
**130** V
